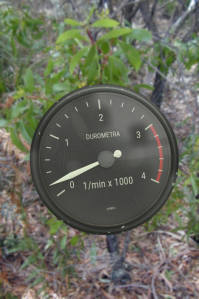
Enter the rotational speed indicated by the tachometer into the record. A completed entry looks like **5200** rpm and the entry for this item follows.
**200** rpm
